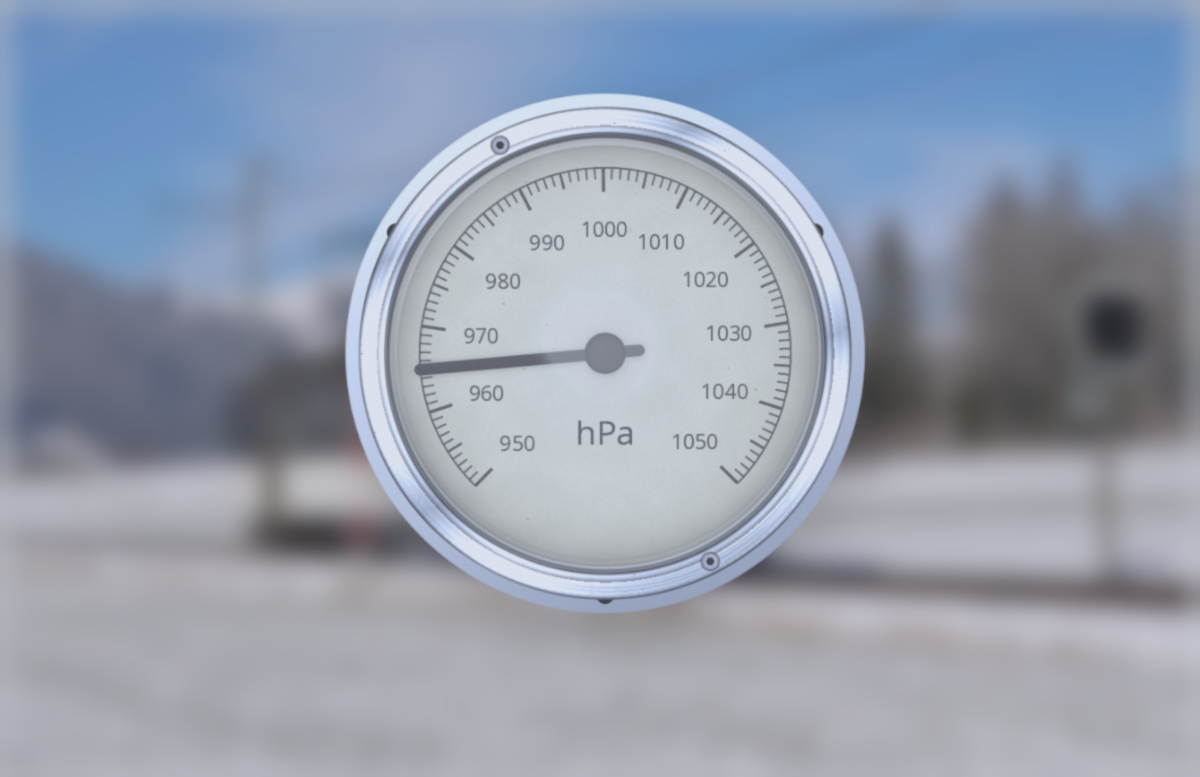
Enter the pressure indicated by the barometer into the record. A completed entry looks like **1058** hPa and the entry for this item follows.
**965** hPa
